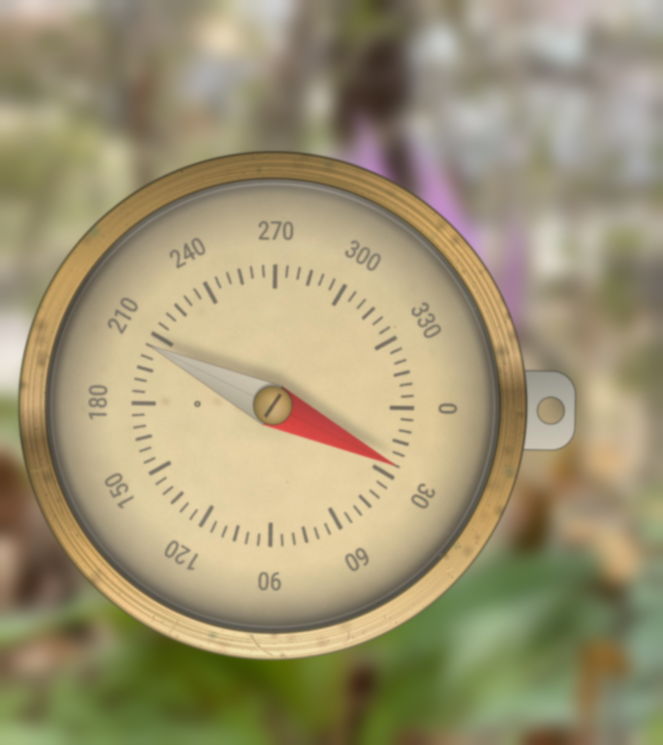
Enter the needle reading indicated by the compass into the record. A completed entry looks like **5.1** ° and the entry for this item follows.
**25** °
